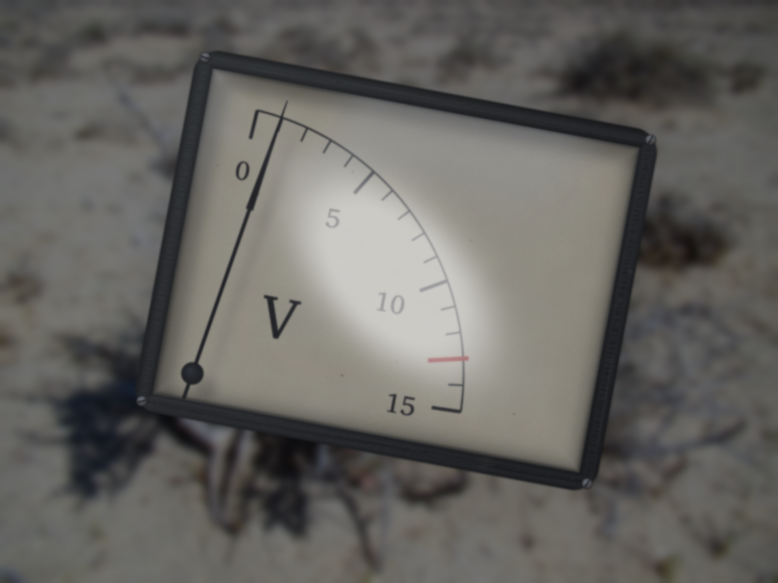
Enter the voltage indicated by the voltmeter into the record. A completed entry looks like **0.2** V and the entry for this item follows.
**1** V
